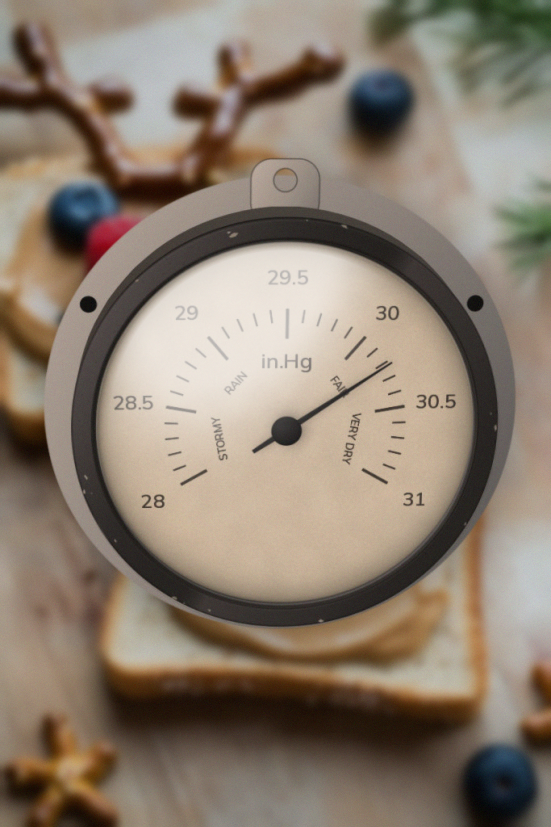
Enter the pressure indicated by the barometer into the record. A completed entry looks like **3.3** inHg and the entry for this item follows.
**30.2** inHg
